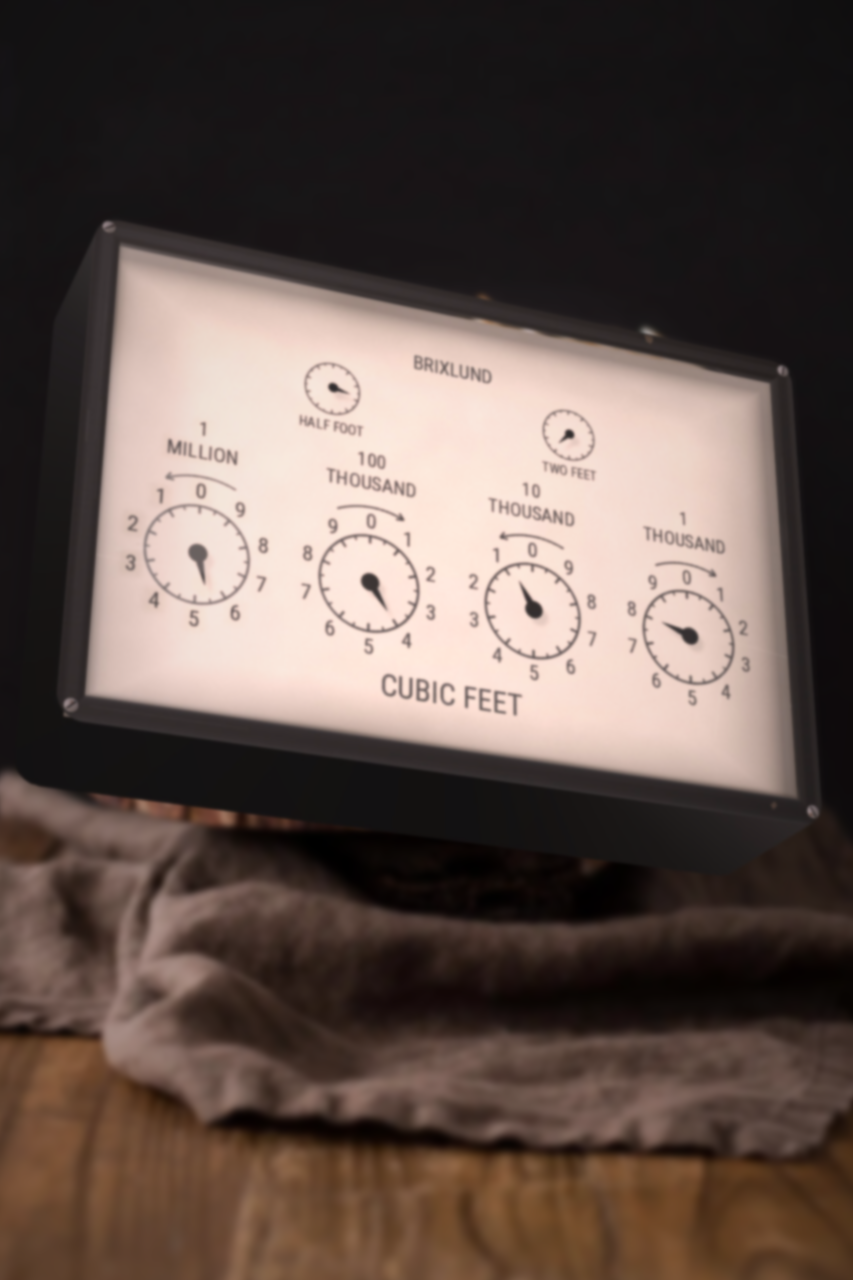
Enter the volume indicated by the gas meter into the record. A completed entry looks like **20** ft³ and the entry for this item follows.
**540800** ft³
